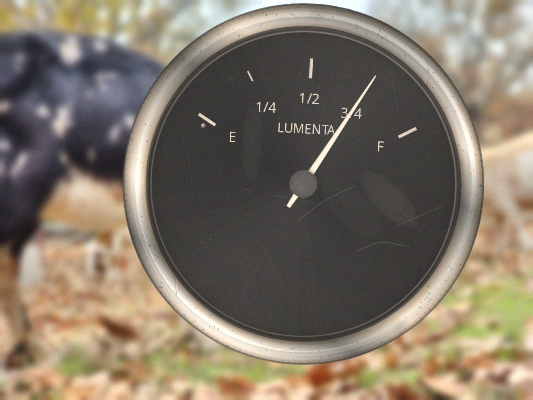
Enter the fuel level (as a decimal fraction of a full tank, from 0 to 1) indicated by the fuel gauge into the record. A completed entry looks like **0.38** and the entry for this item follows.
**0.75**
